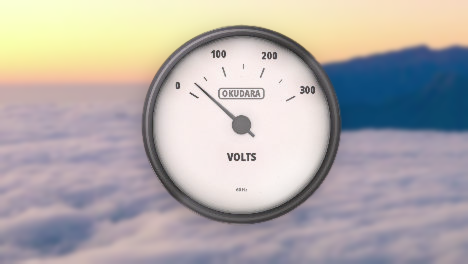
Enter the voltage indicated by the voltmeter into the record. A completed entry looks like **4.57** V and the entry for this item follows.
**25** V
